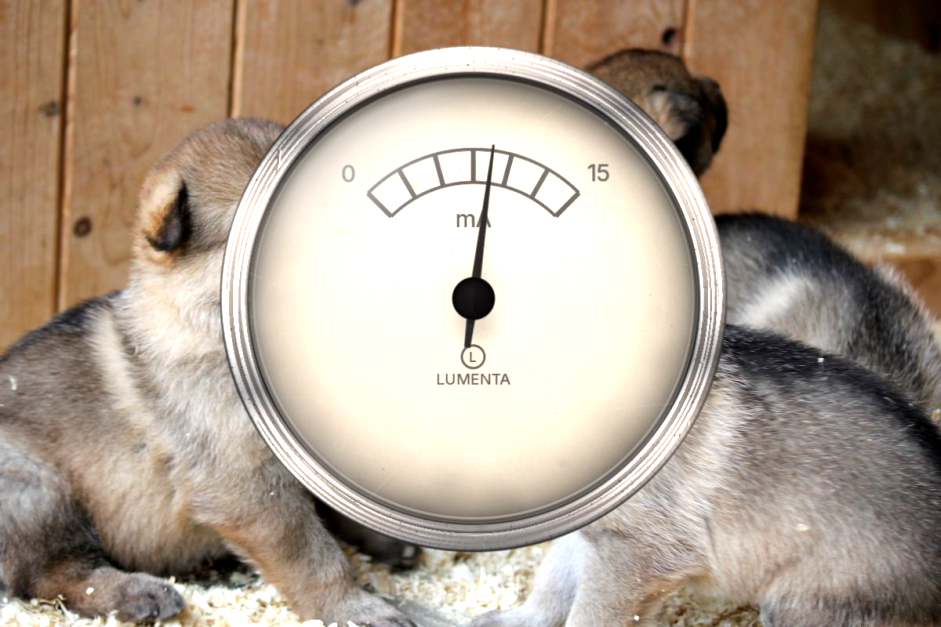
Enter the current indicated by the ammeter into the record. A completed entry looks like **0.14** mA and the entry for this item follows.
**8.75** mA
